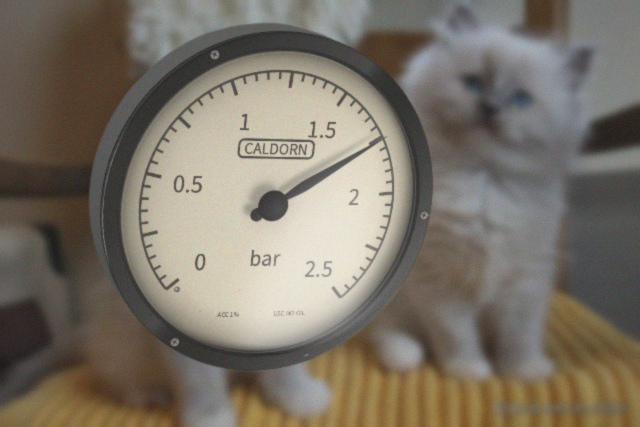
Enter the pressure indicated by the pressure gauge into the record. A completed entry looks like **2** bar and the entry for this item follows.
**1.75** bar
